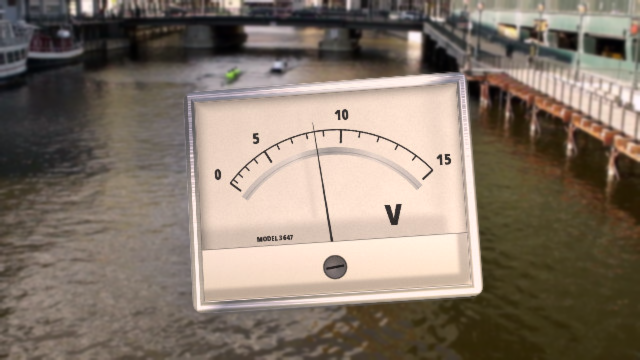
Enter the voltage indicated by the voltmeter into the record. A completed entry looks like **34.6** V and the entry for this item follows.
**8.5** V
